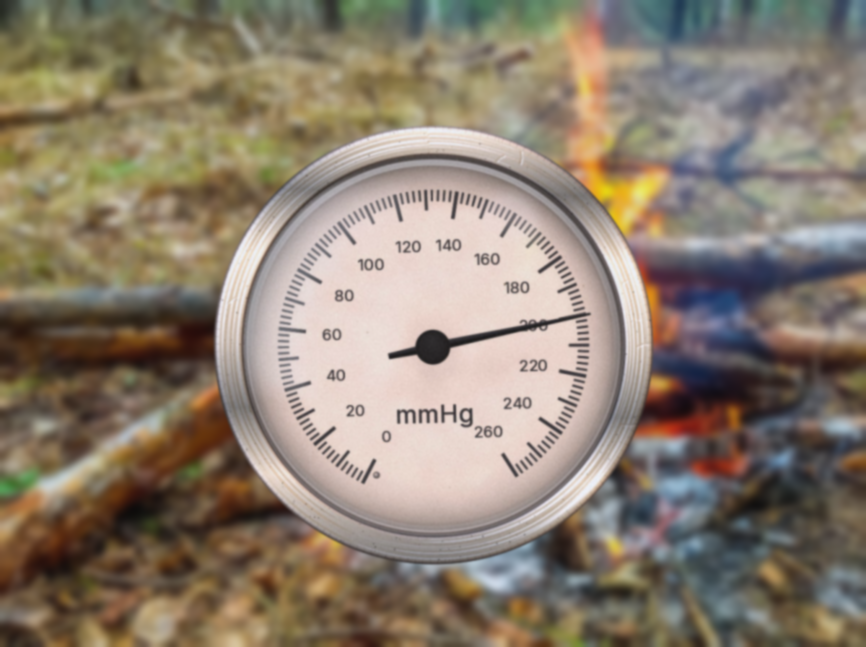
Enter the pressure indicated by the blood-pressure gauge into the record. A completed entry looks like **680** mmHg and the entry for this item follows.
**200** mmHg
